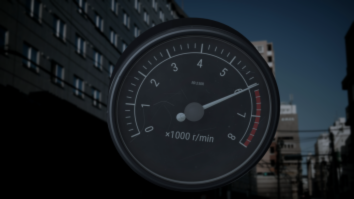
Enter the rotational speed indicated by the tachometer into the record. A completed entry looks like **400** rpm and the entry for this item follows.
**6000** rpm
